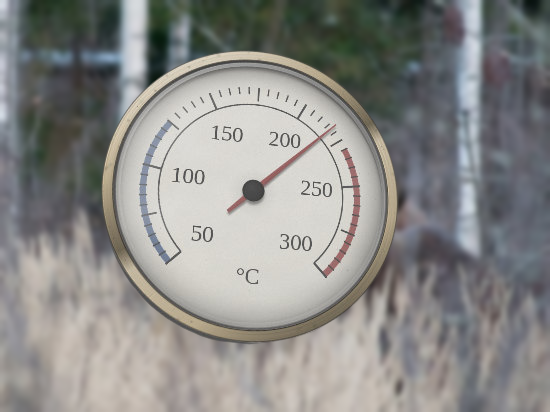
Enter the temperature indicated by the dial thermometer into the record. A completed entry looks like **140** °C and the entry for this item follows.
**217.5** °C
